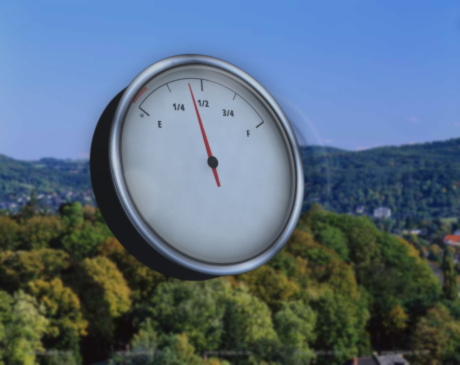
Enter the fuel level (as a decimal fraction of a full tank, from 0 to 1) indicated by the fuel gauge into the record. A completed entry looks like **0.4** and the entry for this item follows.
**0.375**
